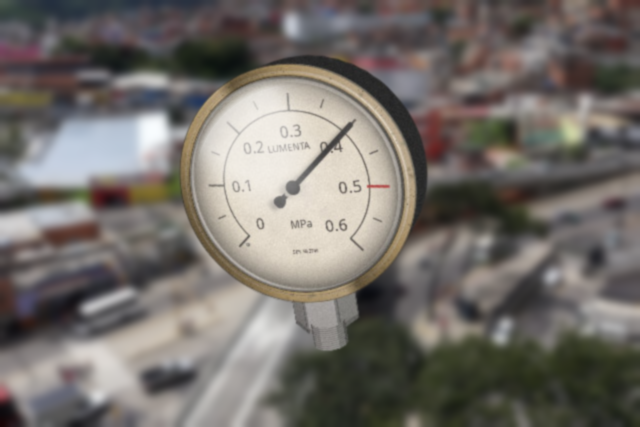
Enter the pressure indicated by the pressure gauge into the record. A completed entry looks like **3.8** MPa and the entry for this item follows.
**0.4** MPa
